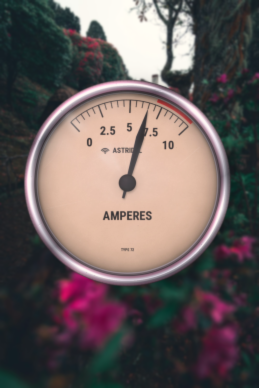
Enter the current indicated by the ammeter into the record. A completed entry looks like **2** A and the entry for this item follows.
**6.5** A
